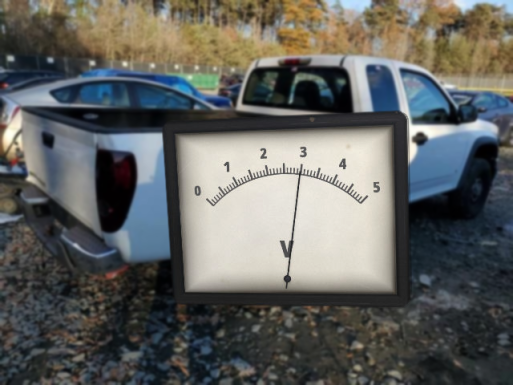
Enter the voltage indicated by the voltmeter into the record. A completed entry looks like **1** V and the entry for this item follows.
**3** V
